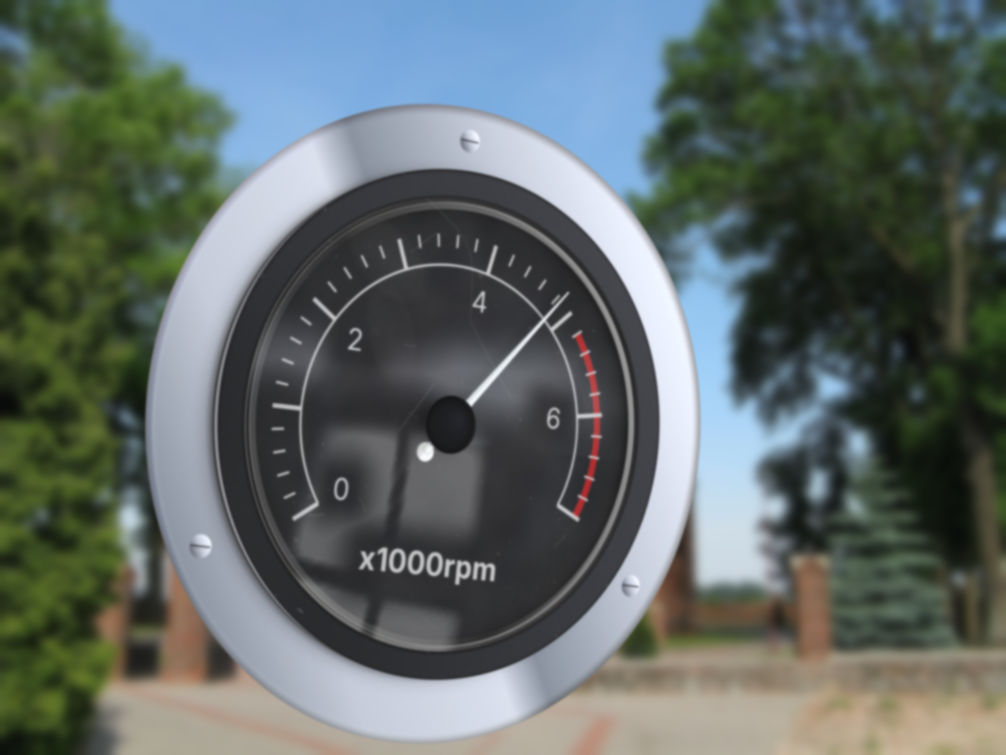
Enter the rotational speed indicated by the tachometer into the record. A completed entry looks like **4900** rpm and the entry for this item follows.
**4800** rpm
